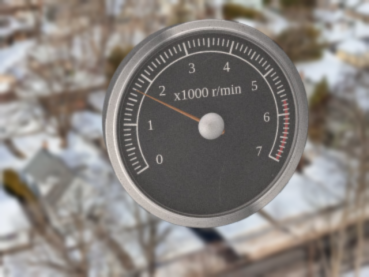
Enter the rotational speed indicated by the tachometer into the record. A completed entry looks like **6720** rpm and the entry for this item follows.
**1700** rpm
